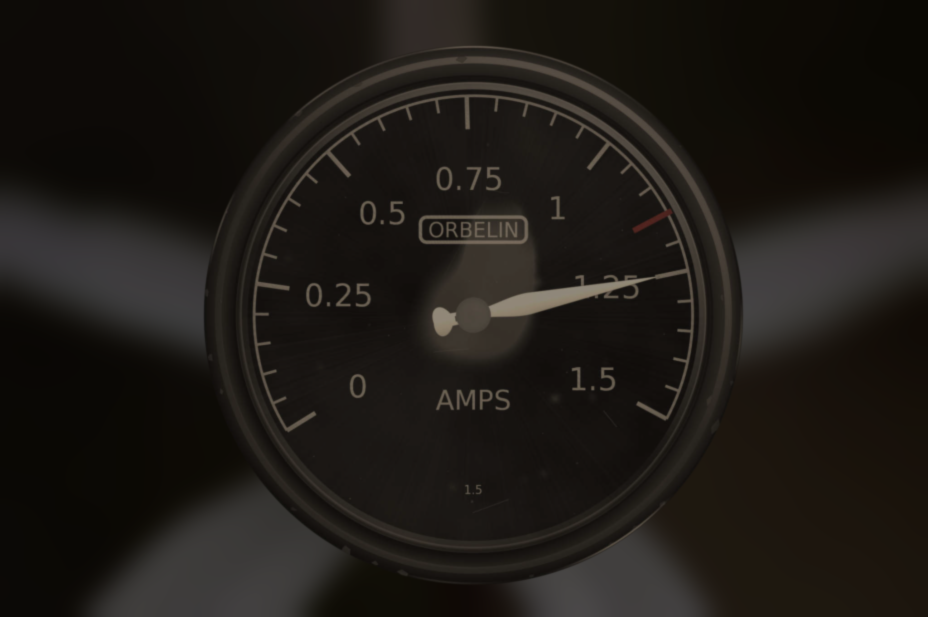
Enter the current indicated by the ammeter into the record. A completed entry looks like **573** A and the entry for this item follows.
**1.25** A
